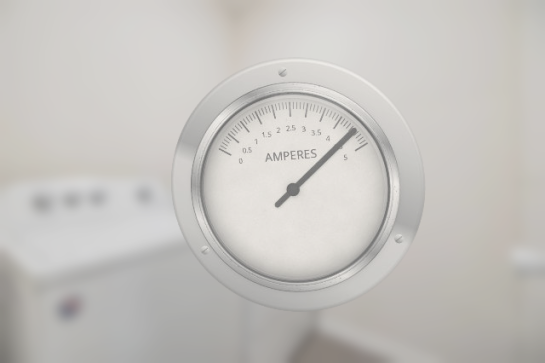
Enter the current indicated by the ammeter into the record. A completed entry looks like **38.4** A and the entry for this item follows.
**4.5** A
